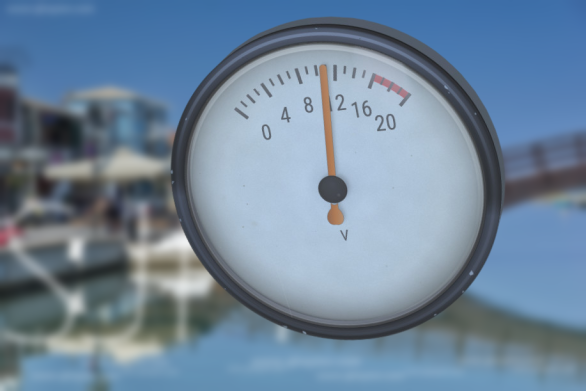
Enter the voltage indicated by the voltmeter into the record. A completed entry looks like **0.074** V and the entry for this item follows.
**11** V
